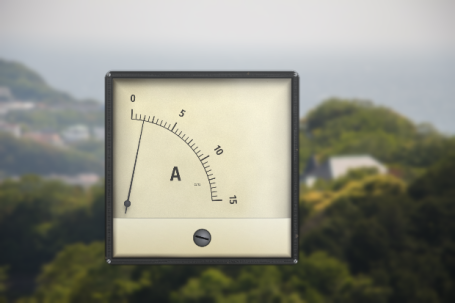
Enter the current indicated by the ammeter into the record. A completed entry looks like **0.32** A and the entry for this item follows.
**1.5** A
